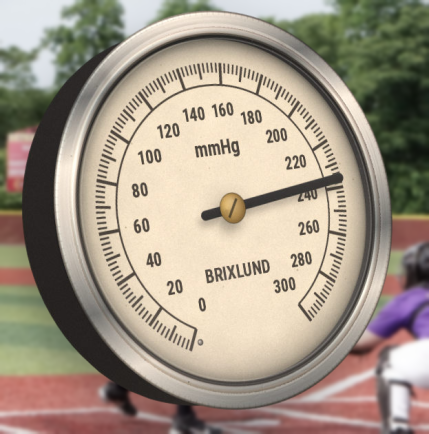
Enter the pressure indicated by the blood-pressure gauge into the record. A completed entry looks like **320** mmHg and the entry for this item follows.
**236** mmHg
